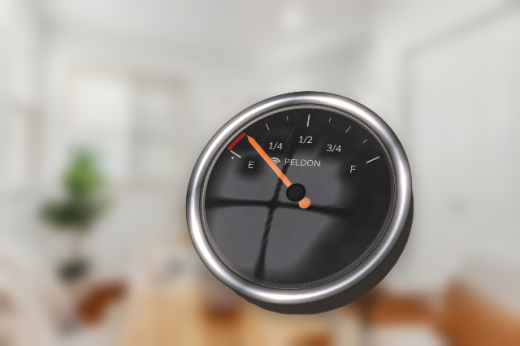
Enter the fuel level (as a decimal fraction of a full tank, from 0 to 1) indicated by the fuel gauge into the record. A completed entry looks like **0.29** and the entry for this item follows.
**0.125**
